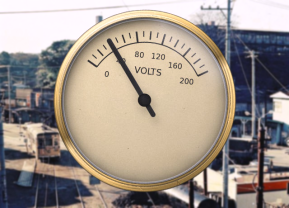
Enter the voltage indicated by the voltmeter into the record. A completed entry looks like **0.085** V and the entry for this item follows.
**40** V
